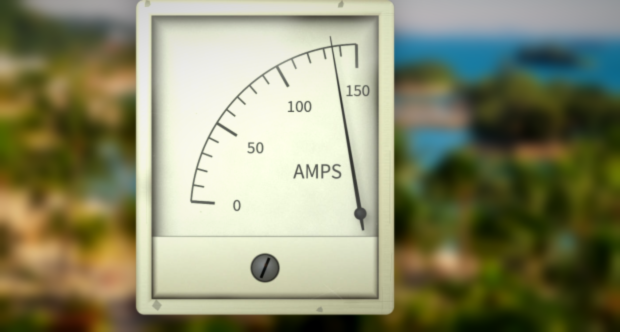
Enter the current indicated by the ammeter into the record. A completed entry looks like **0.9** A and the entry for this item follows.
**135** A
